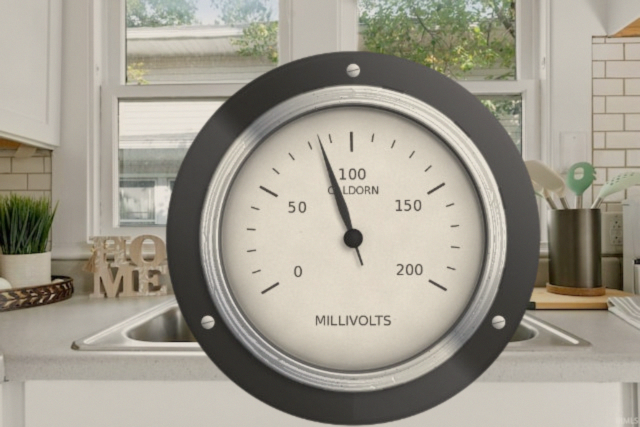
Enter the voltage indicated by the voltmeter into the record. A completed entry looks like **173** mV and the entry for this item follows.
**85** mV
